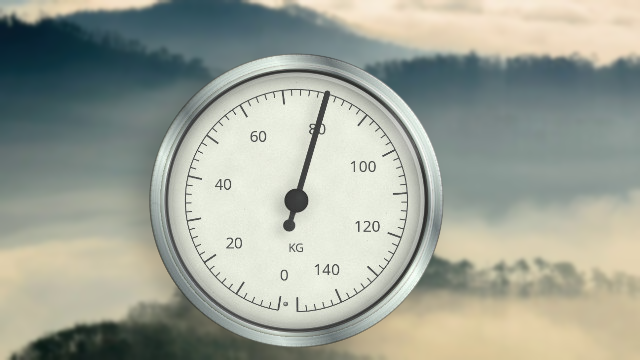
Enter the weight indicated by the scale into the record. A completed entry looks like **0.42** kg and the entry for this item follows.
**80** kg
